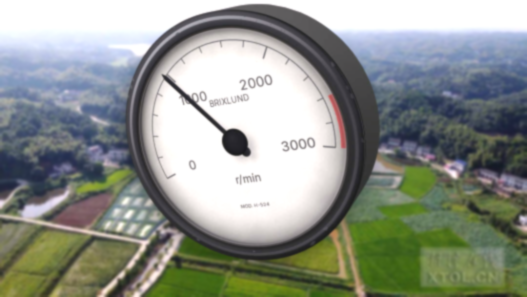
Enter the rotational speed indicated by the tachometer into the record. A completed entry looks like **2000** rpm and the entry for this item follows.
**1000** rpm
